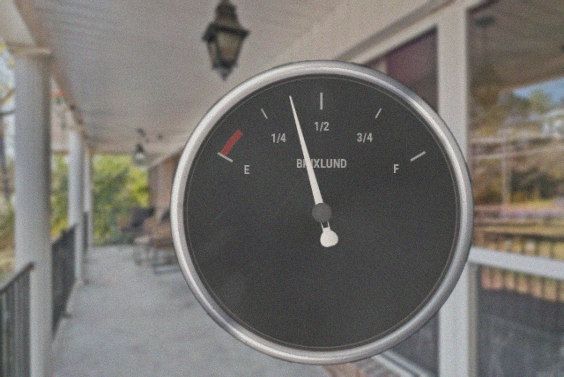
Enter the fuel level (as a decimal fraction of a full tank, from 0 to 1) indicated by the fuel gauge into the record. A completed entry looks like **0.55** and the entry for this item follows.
**0.375**
